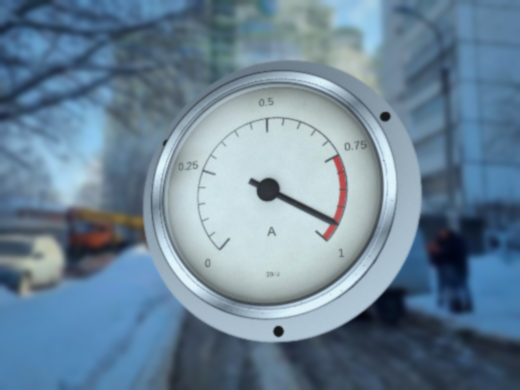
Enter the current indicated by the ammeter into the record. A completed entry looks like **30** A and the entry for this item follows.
**0.95** A
